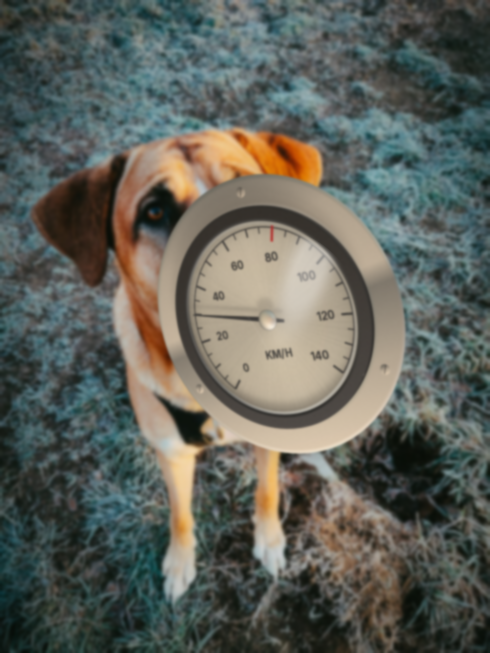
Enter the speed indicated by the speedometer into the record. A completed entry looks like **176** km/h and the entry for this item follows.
**30** km/h
